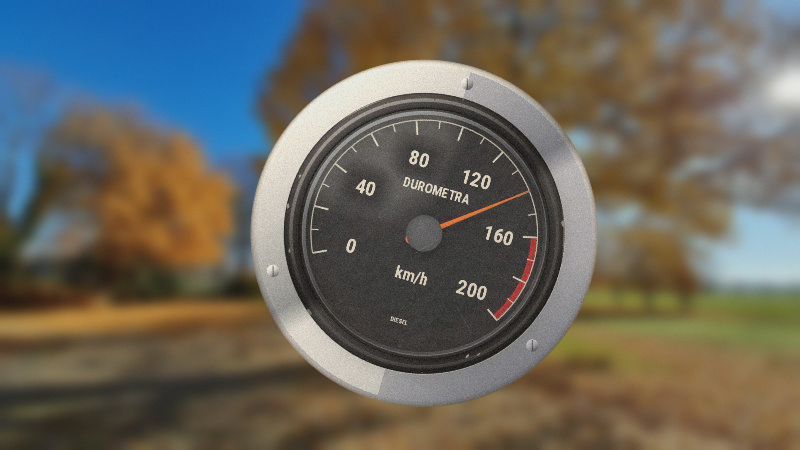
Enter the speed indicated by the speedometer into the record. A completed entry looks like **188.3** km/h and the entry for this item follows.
**140** km/h
